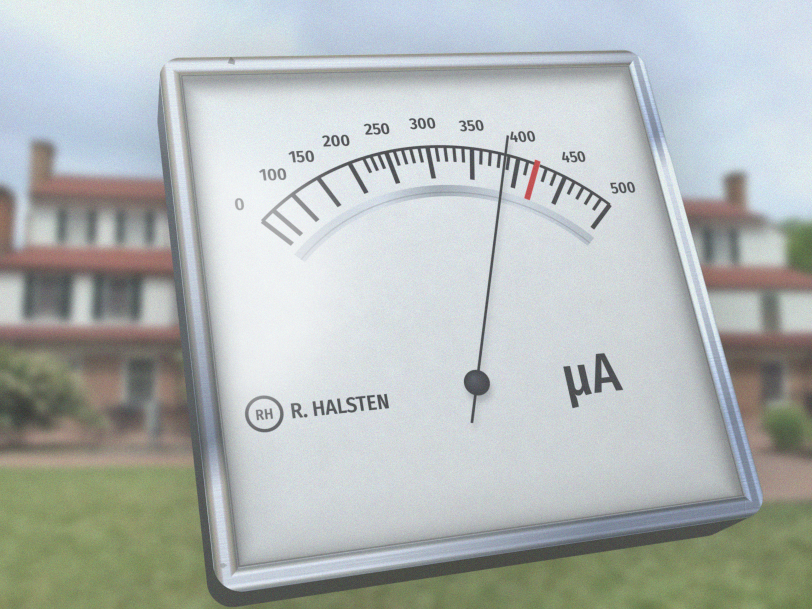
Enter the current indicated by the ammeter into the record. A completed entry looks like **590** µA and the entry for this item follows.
**385** µA
